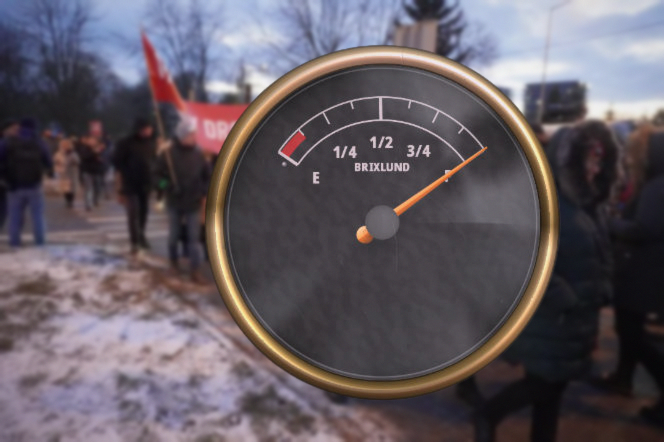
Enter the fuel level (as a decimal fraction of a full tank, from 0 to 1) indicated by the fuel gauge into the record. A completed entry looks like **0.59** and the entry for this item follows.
**1**
